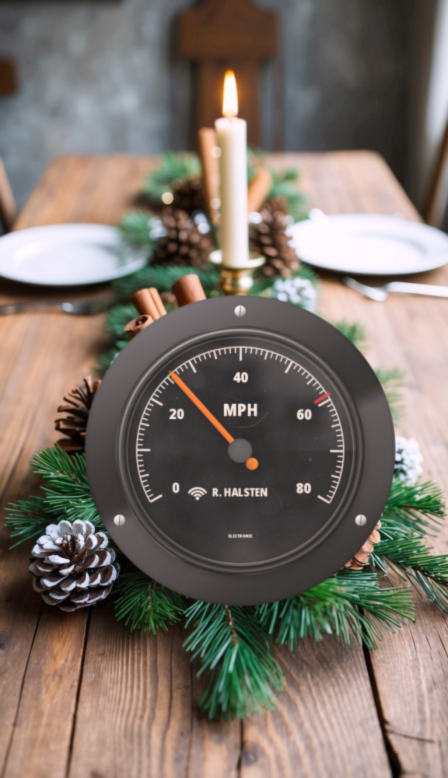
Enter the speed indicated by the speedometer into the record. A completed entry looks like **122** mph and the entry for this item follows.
**26** mph
